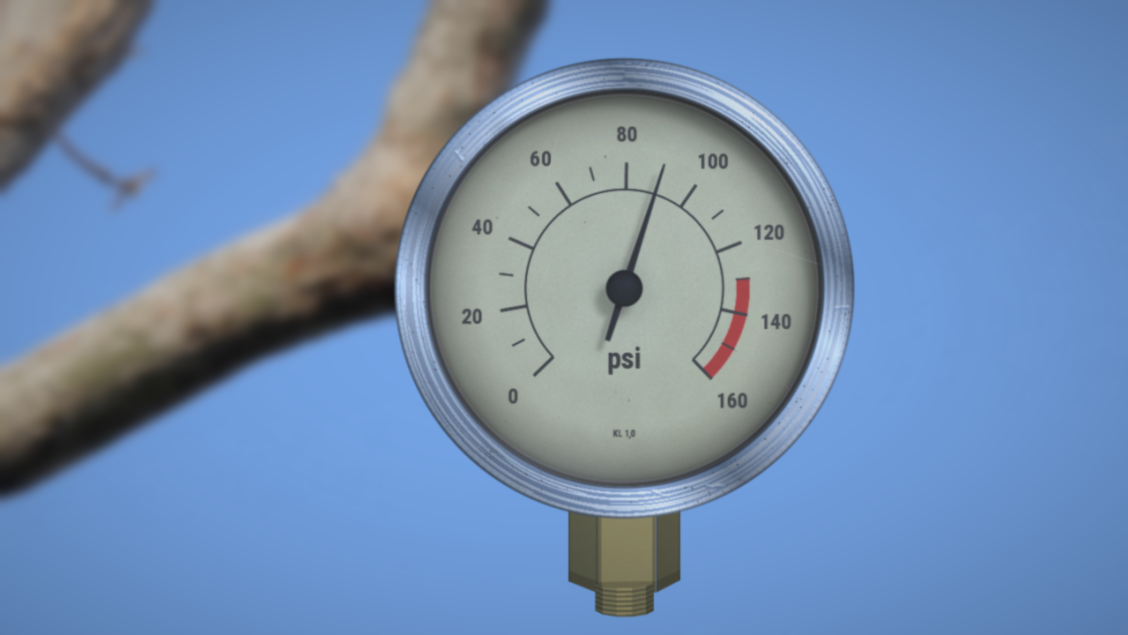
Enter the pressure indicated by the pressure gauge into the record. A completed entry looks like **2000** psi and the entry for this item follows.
**90** psi
